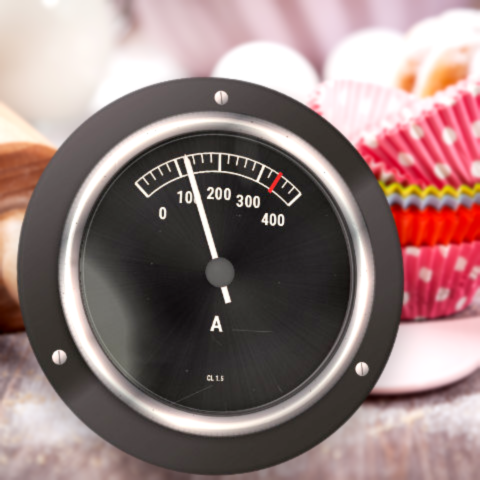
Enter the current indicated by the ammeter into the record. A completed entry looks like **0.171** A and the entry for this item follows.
**120** A
